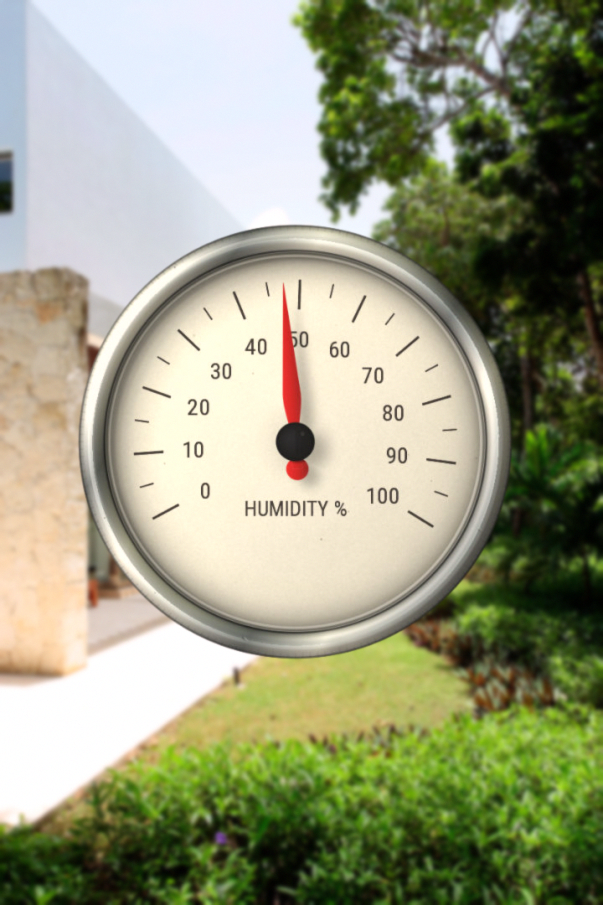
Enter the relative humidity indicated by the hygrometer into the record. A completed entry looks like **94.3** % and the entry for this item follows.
**47.5** %
